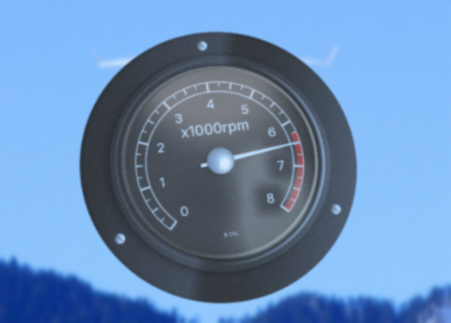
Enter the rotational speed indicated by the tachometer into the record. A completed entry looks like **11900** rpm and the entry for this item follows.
**6500** rpm
